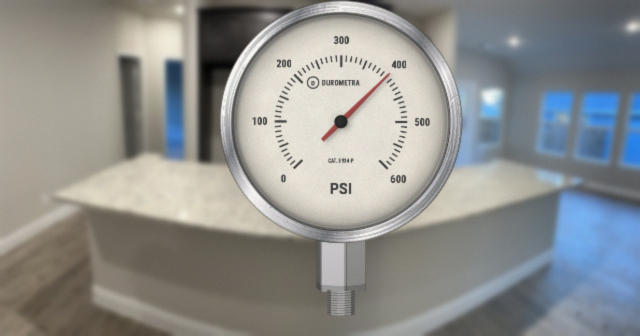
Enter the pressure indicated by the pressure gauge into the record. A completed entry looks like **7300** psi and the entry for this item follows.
**400** psi
